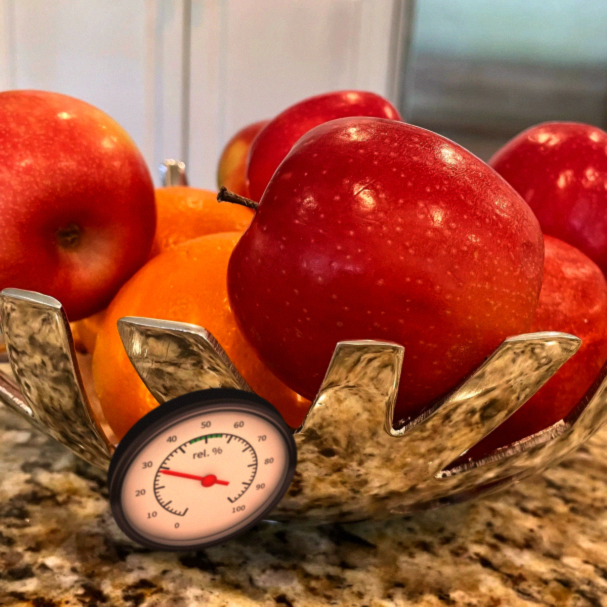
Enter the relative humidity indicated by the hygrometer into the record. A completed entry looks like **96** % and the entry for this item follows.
**30** %
